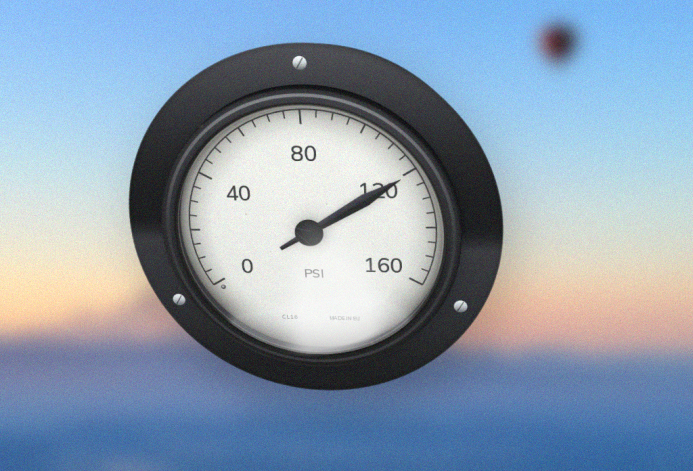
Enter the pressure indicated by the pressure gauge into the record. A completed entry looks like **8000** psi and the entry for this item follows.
**120** psi
